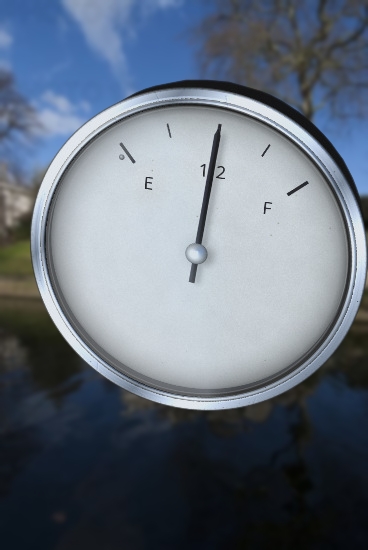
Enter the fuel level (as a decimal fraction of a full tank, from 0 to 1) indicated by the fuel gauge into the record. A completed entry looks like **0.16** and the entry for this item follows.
**0.5**
